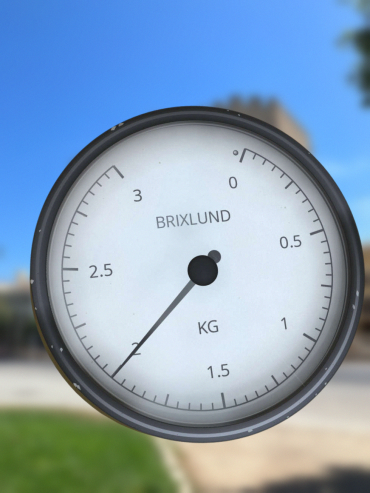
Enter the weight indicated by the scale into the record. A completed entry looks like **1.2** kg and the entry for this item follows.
**2** kg
